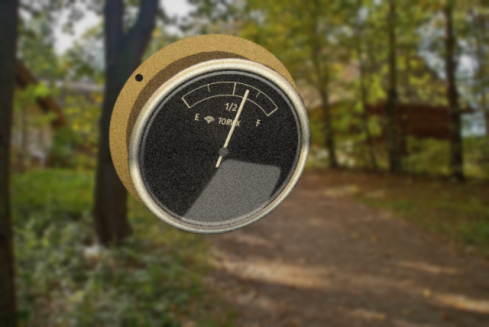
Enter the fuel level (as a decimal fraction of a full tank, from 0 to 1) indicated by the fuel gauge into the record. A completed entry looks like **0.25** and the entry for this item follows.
**0.625**
